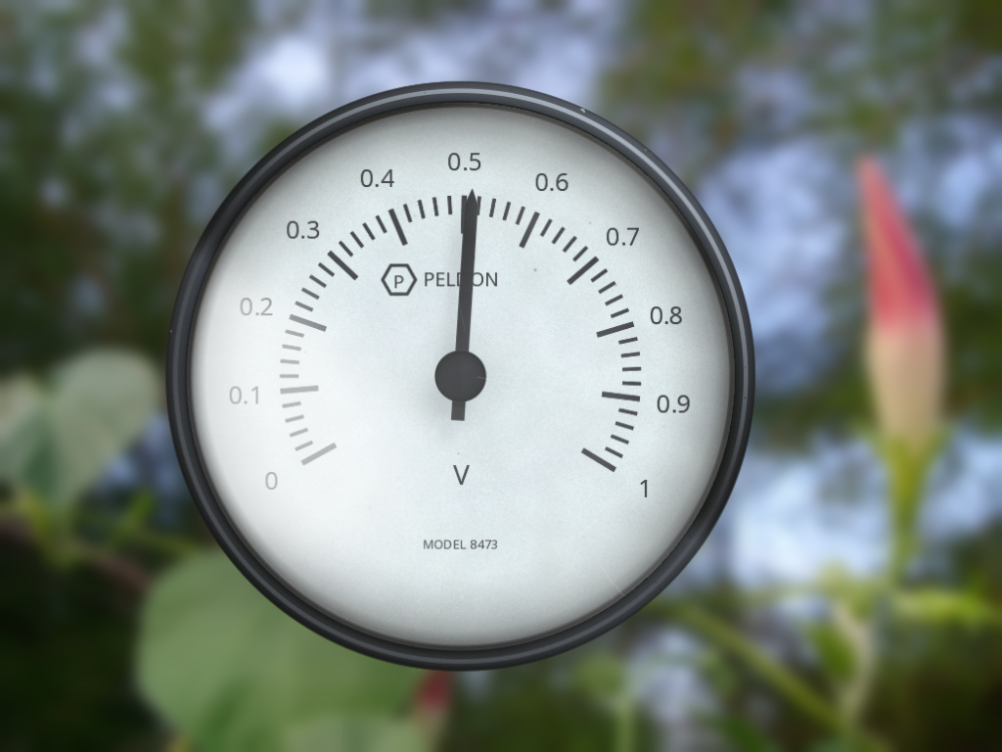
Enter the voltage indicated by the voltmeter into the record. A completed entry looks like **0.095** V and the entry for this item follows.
**0.51** V
